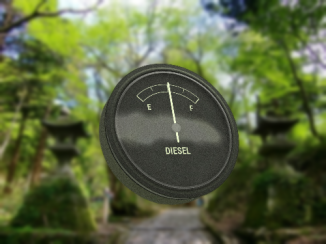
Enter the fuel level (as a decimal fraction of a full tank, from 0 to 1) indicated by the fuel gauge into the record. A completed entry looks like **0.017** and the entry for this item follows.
**0.5**
